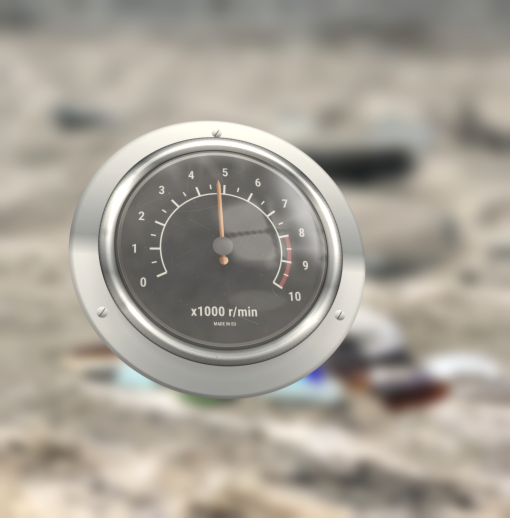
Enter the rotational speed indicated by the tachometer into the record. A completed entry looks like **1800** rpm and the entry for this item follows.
**4750** rpm
